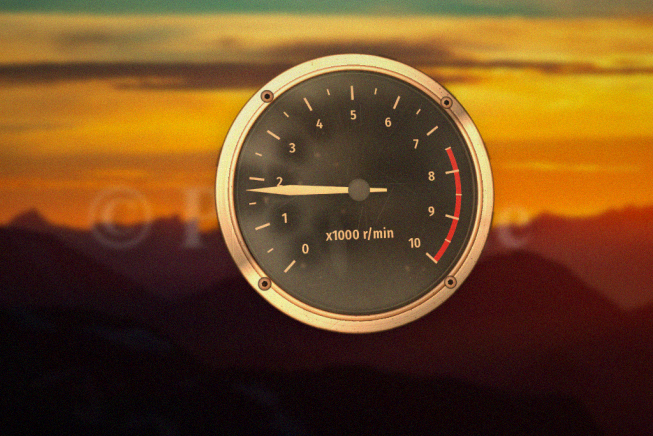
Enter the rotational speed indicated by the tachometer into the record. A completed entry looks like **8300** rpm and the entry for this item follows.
**1750** rpm
